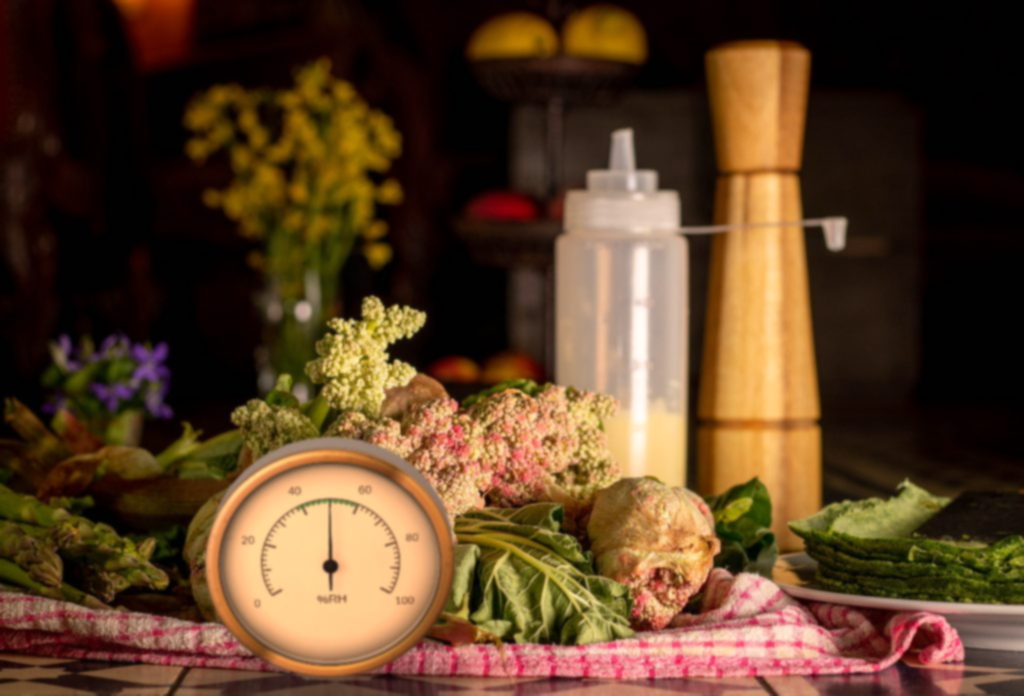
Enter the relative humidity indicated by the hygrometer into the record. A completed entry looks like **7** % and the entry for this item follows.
**50** %
